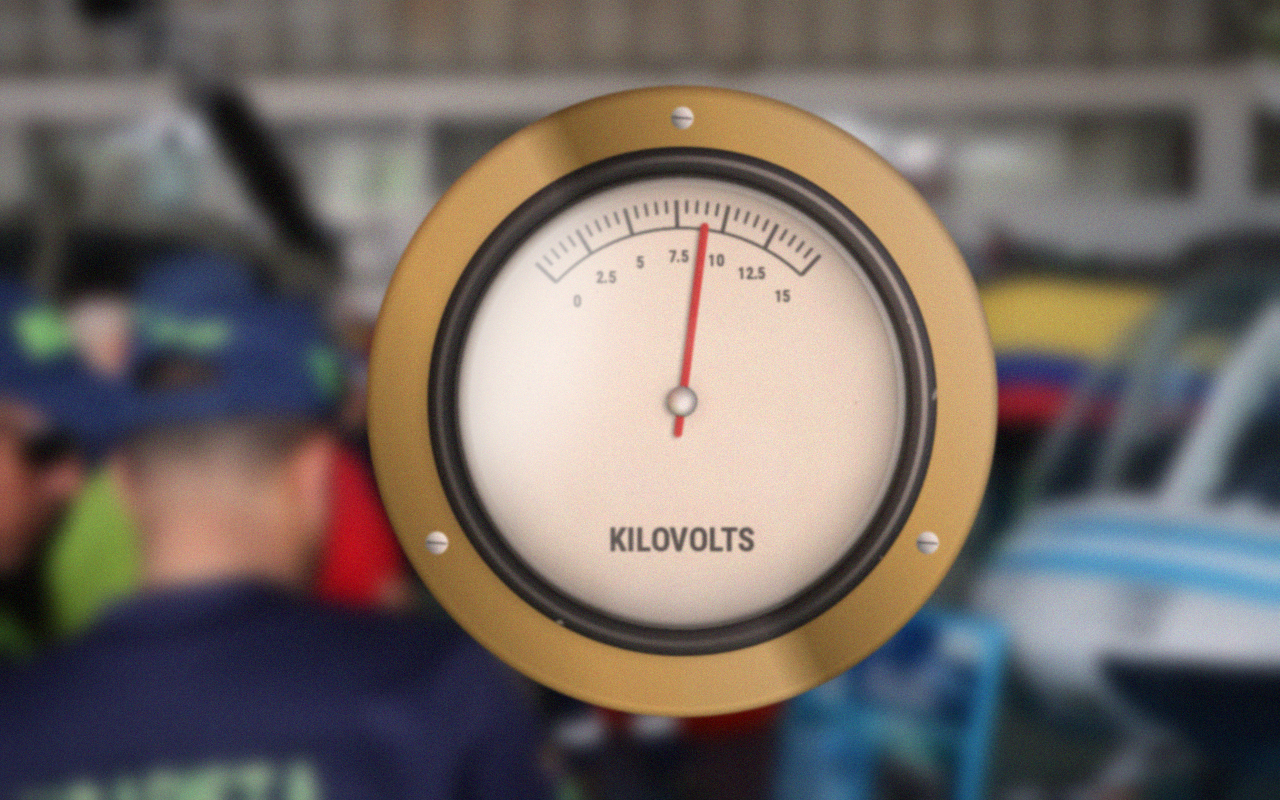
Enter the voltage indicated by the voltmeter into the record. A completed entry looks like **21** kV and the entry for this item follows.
**9** kV
